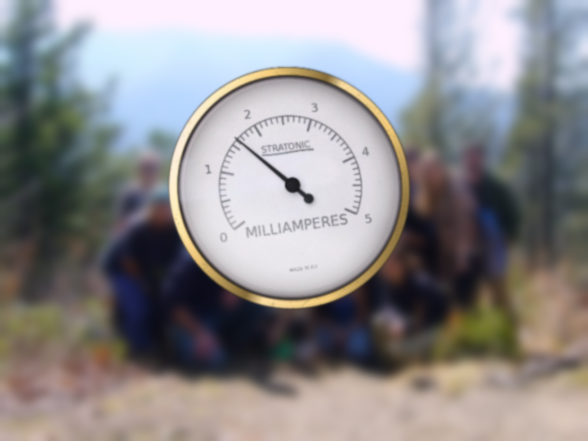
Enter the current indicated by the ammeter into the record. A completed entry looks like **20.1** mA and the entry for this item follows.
**1.6** mA
